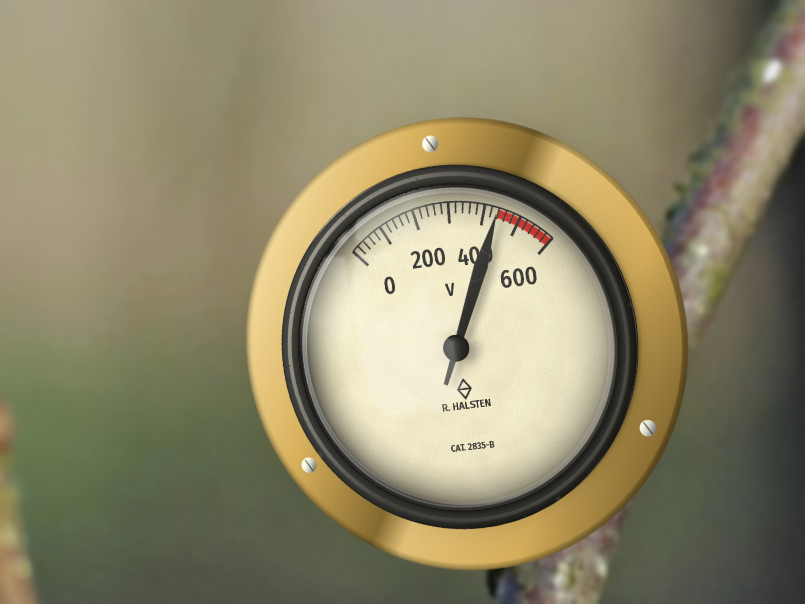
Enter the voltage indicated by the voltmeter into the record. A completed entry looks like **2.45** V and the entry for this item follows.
**440** V
